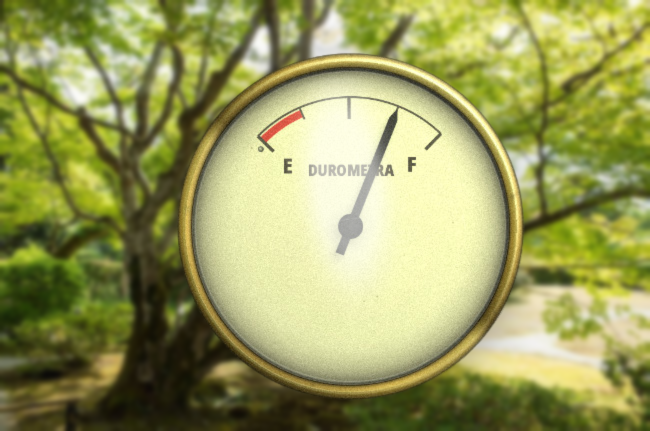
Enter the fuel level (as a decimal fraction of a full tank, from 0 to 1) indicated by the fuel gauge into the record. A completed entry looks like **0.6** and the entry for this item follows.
**0.75**
